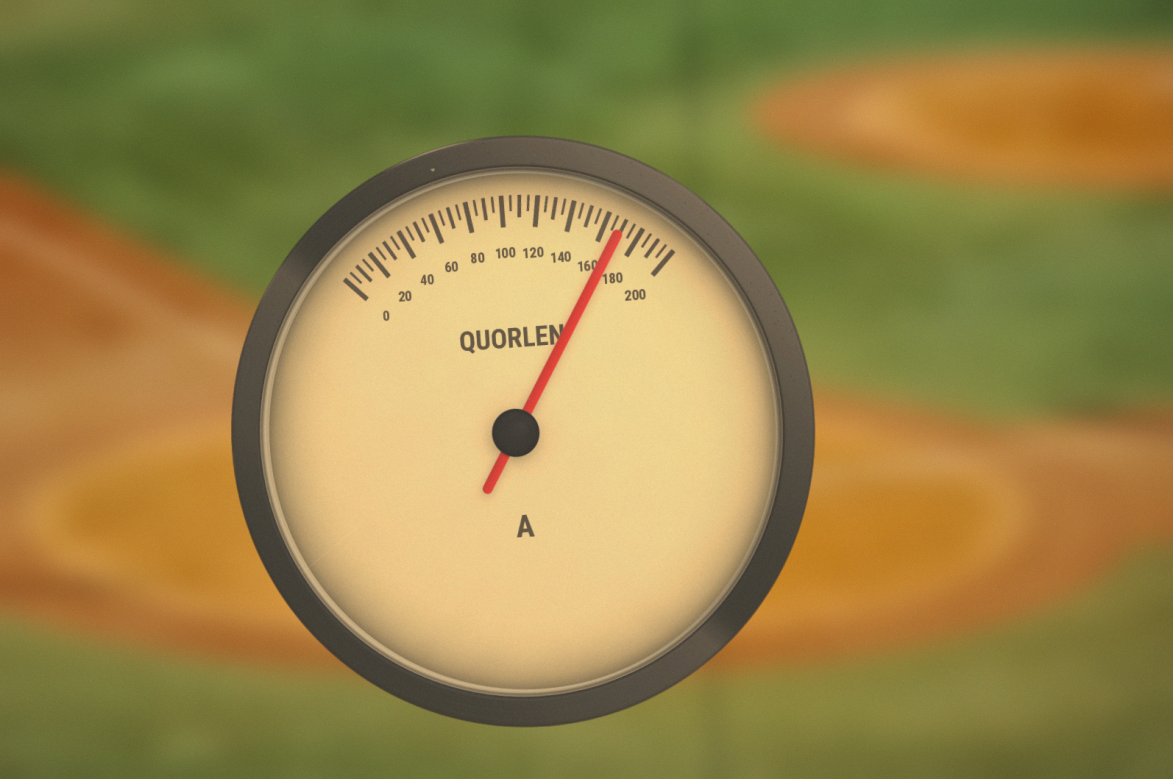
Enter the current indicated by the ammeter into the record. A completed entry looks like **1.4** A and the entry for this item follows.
**170** A
